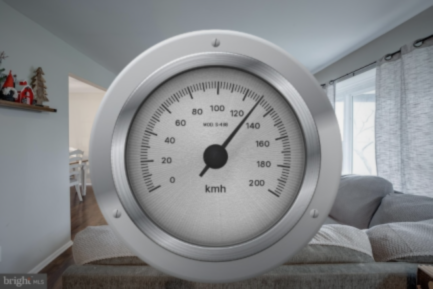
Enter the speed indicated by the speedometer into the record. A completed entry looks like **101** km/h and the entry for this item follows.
**130** km/h
